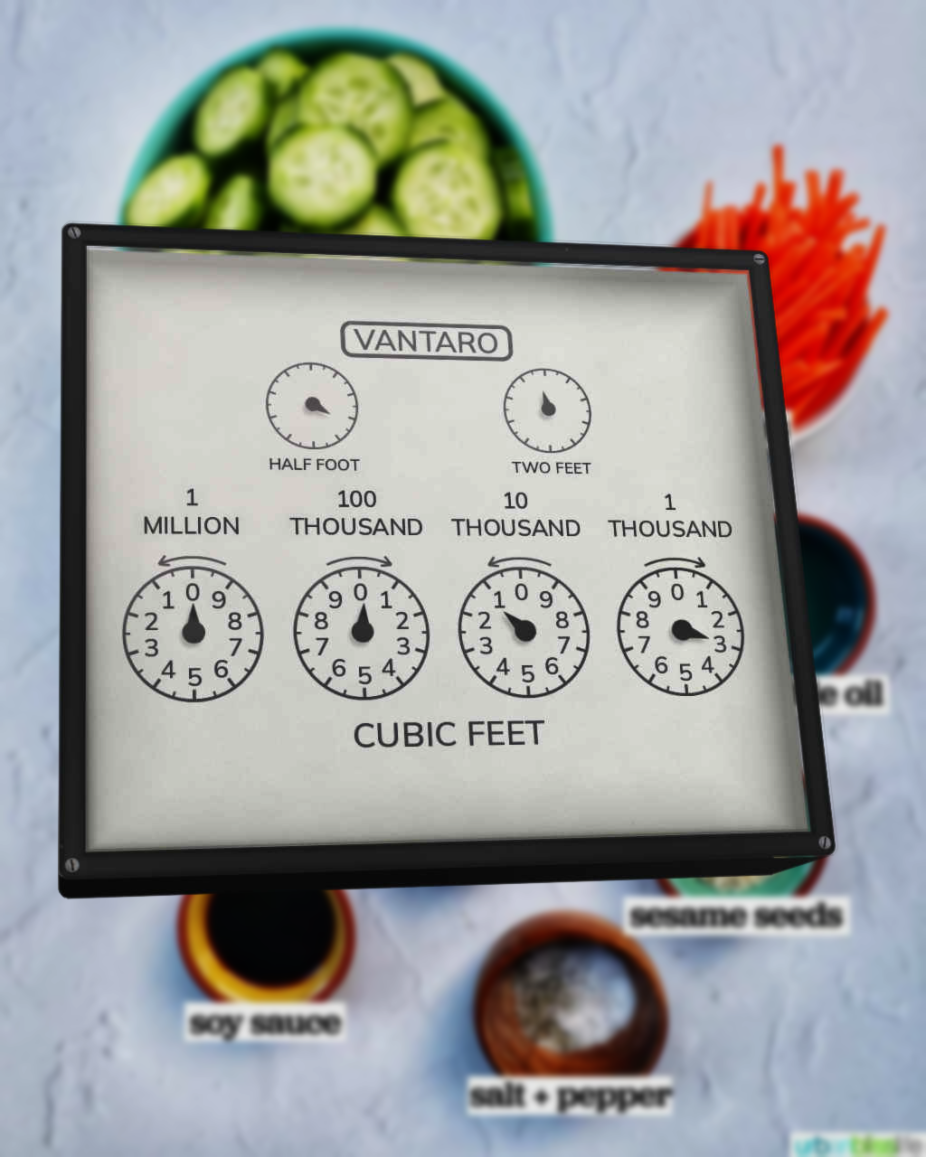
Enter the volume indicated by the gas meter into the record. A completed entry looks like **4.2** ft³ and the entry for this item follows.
**1300** ft³
